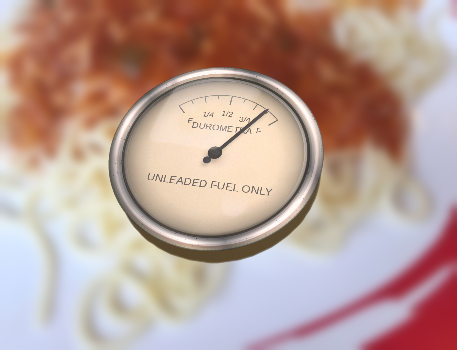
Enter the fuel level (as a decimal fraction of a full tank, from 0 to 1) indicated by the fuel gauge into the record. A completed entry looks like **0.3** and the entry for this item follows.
**0.875**
